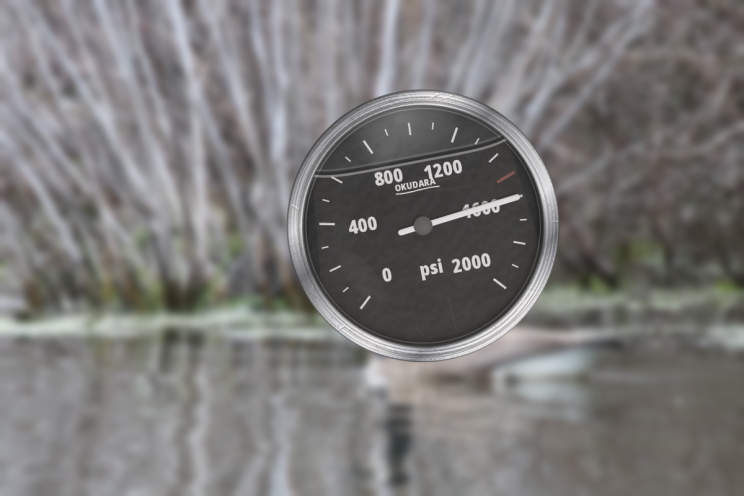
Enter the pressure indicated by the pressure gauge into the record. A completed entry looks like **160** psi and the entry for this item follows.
**1600** psi
